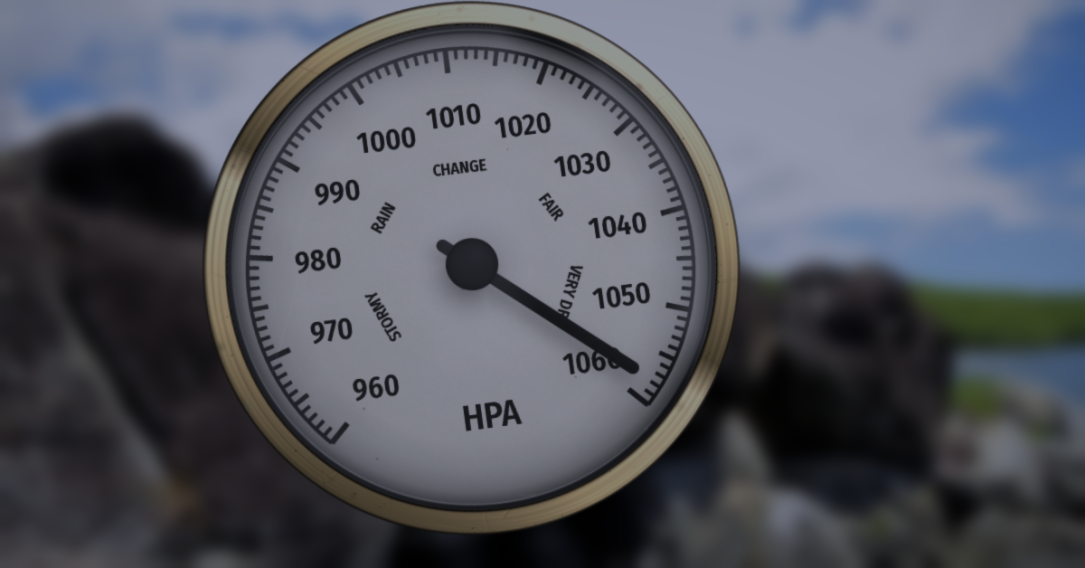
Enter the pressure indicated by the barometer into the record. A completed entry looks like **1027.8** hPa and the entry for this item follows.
**1058** hPa
